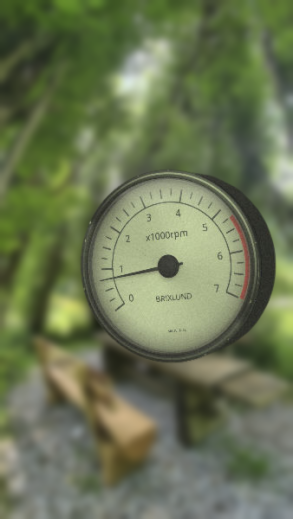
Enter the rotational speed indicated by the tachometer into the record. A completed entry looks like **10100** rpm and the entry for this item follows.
**750** rpm
